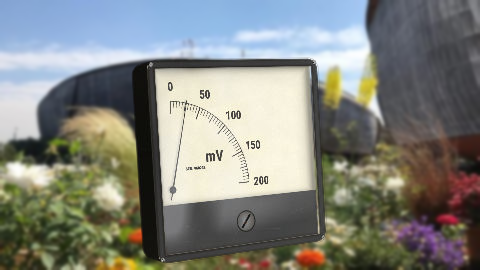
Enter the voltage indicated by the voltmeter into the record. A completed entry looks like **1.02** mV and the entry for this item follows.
**25** mV
